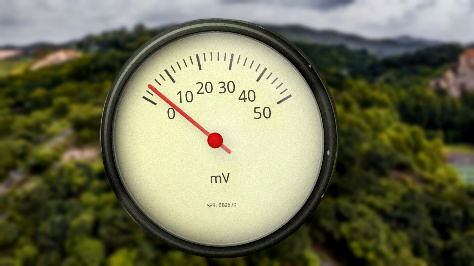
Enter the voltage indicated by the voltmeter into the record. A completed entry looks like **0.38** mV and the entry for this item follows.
**4** mV
